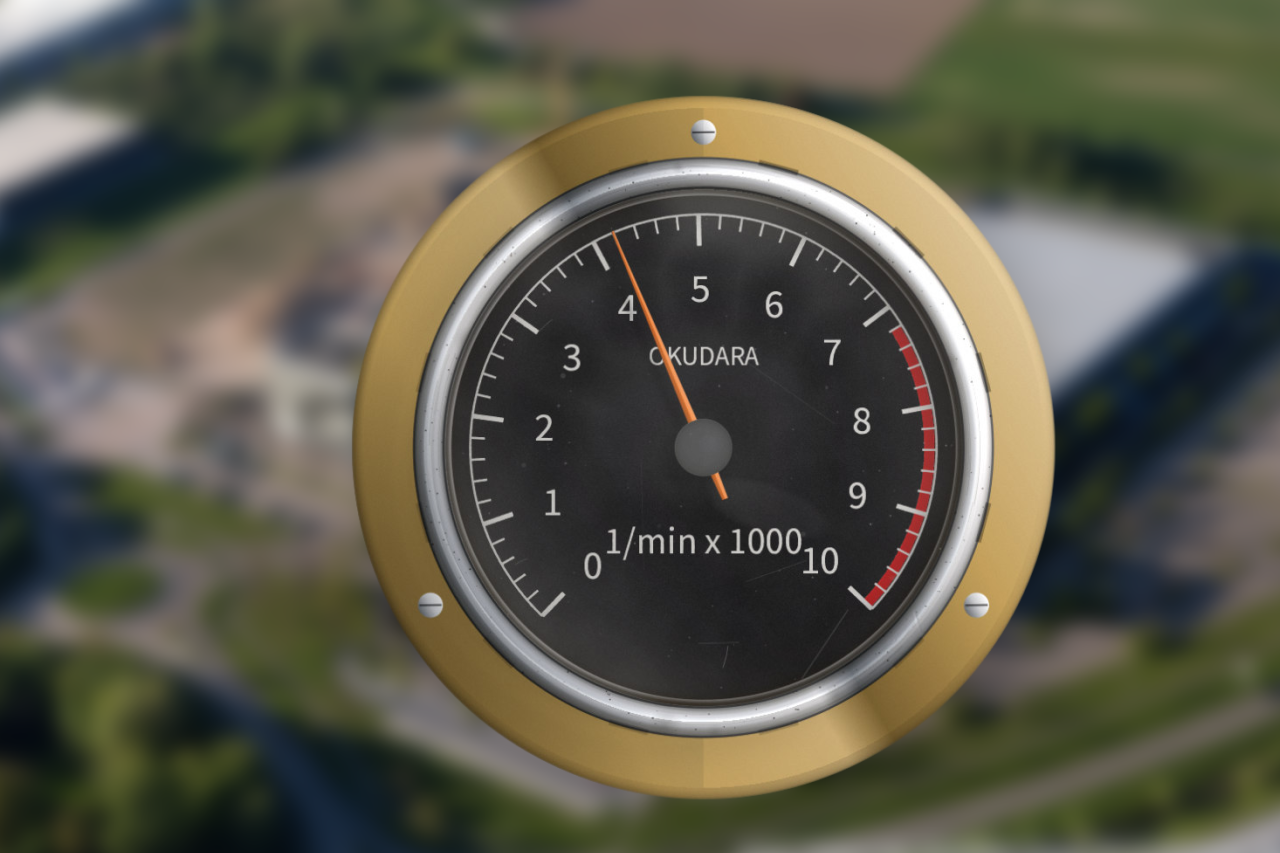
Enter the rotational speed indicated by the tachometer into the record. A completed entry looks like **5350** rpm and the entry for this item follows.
**4200** rpm
